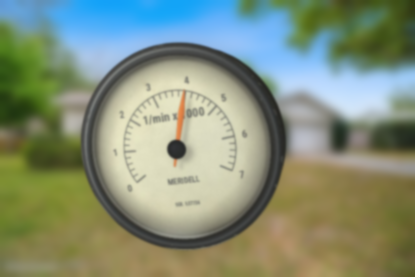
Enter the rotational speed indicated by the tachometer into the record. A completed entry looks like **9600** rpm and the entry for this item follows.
**4000** rpm
